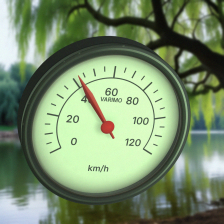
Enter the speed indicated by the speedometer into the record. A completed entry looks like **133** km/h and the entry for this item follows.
**42.5** km/h
